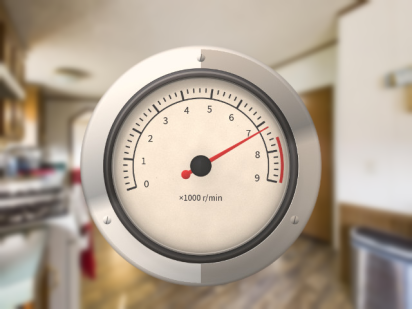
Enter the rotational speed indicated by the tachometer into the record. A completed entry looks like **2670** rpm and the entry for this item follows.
**7200** rpm
